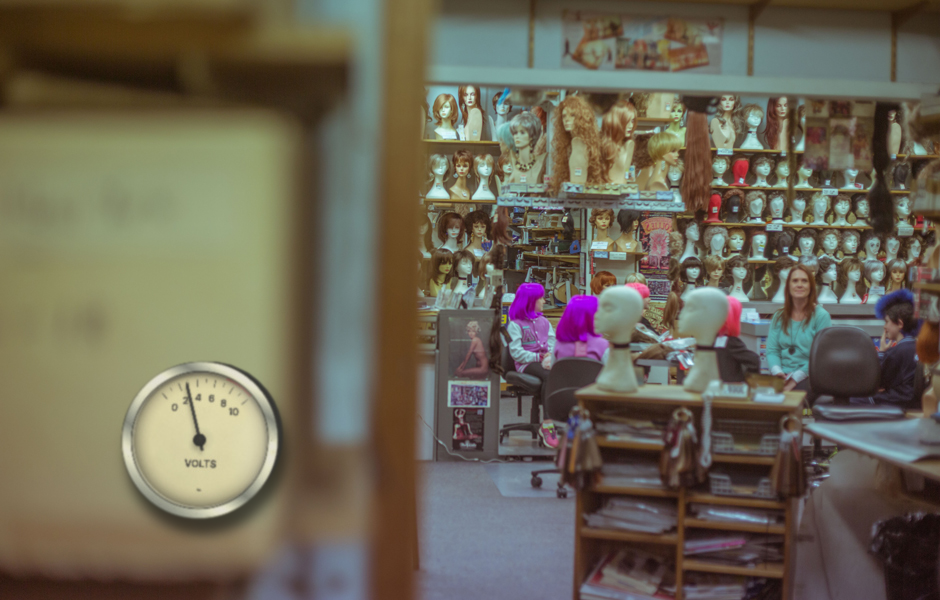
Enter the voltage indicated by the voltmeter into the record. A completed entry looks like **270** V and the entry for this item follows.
**3** V
